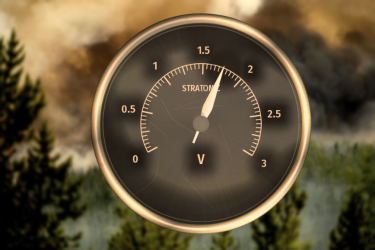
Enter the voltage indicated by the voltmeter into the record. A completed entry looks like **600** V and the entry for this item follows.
**1.75** V
